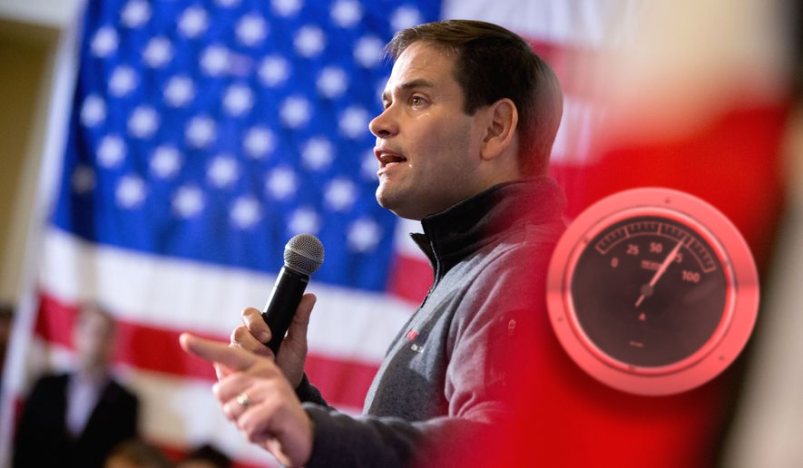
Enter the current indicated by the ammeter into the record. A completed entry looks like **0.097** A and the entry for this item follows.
**70** A
